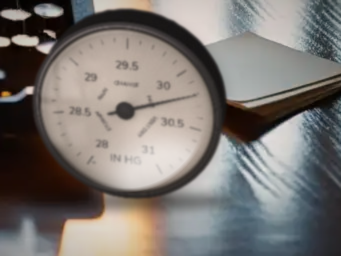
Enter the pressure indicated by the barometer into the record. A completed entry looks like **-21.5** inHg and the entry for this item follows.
**30.2** inHg
